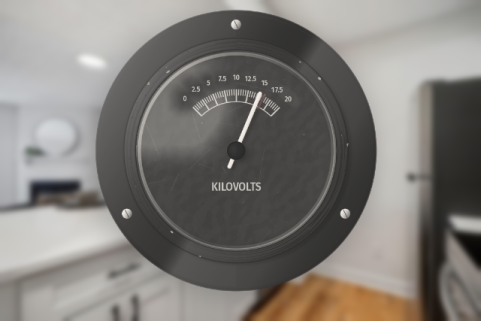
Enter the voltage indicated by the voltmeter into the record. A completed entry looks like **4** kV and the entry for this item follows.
**15** kV
